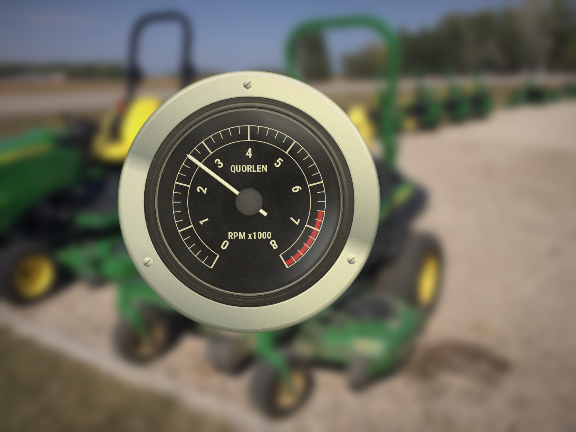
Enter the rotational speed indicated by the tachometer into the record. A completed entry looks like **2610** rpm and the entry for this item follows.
**2600** rpm
